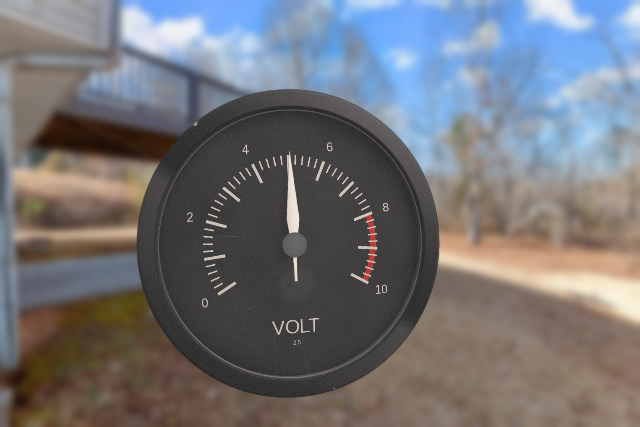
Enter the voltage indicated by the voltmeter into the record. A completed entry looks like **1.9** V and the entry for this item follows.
**5** V
